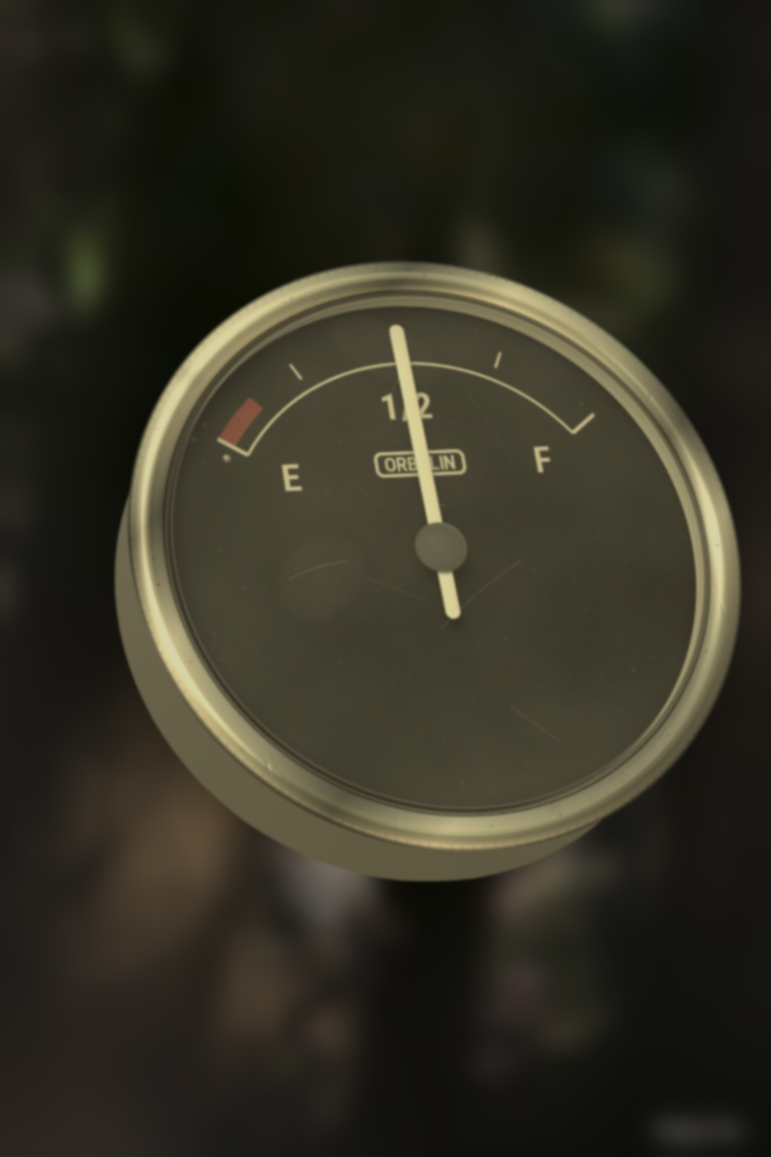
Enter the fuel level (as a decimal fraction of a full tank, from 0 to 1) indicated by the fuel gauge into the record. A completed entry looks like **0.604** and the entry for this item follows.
**0.5**
